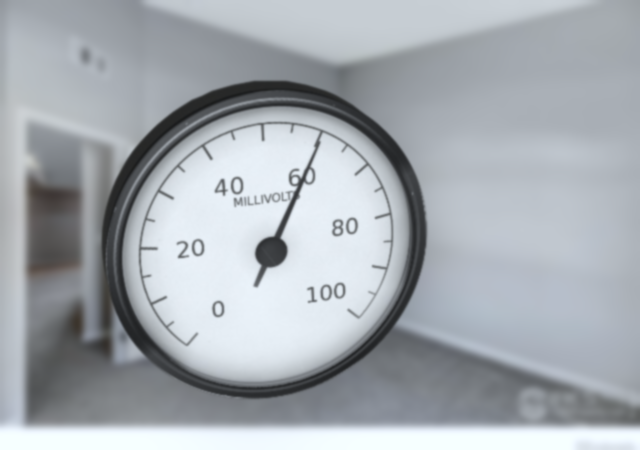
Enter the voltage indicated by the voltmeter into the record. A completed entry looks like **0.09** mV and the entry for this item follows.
**60** mV
